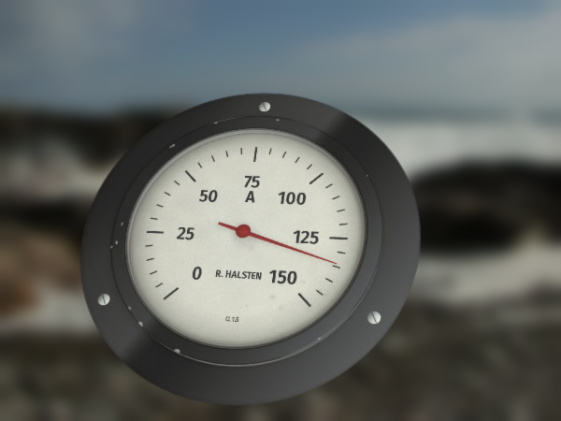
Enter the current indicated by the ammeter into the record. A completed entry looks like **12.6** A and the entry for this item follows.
**135** A
